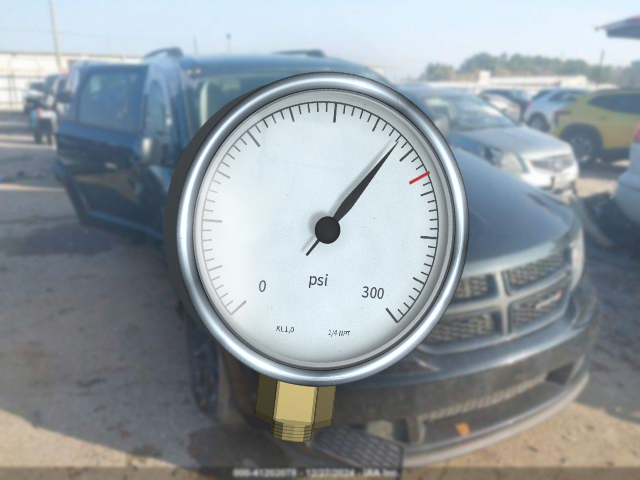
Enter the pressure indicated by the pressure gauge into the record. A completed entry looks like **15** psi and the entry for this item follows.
**190** psi
